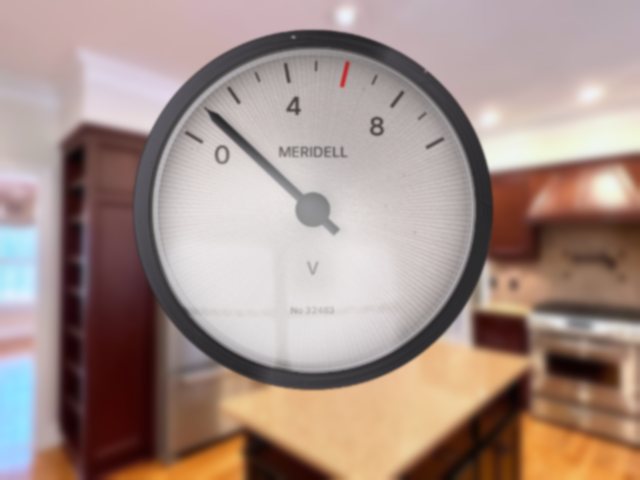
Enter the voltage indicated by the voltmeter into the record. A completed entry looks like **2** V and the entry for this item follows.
**1** V
